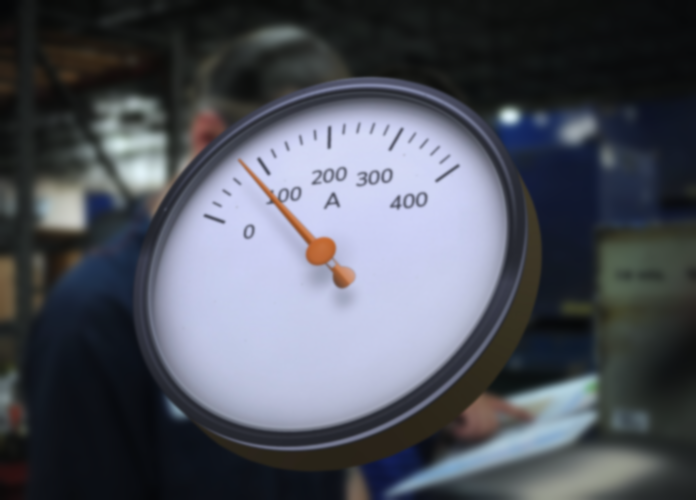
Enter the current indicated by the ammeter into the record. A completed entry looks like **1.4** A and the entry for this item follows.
**80** A
